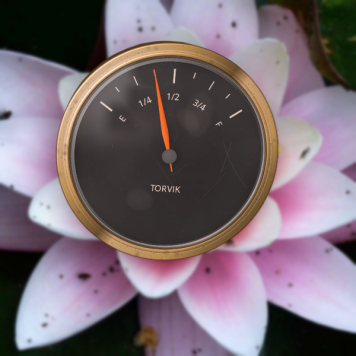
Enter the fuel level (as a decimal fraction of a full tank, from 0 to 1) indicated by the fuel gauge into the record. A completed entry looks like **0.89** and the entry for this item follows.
**0.375**
